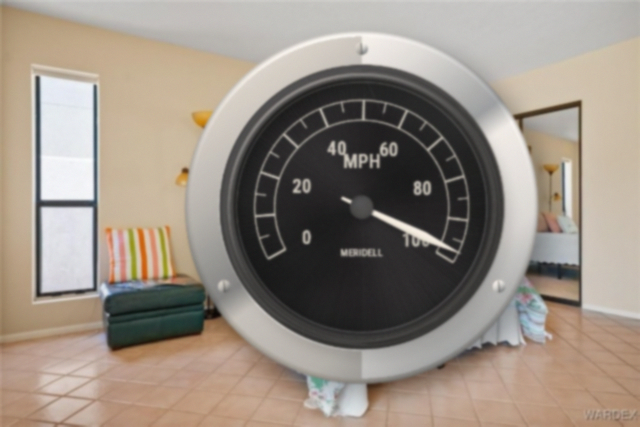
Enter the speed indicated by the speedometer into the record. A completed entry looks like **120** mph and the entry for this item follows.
**97.5** mph
